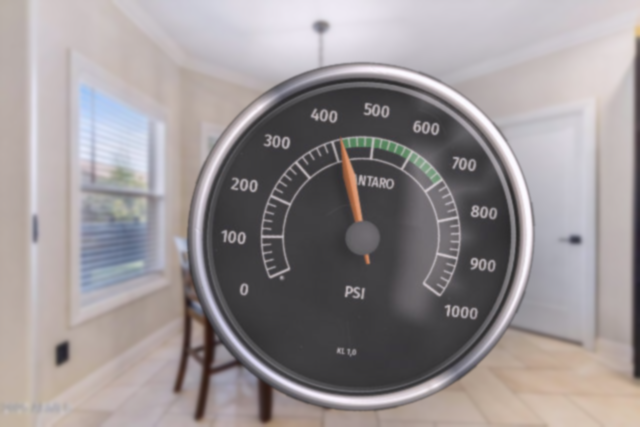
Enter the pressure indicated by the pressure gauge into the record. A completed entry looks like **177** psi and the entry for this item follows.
**420** psi
